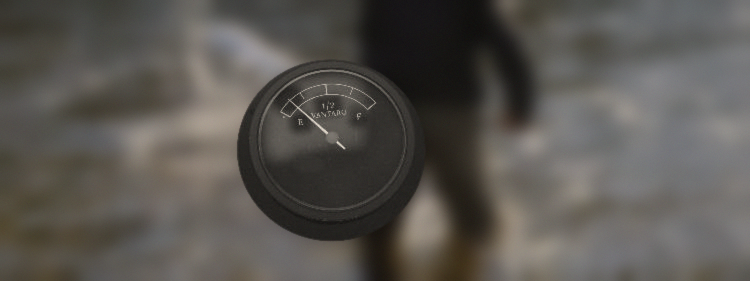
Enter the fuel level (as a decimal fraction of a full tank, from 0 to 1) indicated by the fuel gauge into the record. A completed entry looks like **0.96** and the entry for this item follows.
**0.125**
